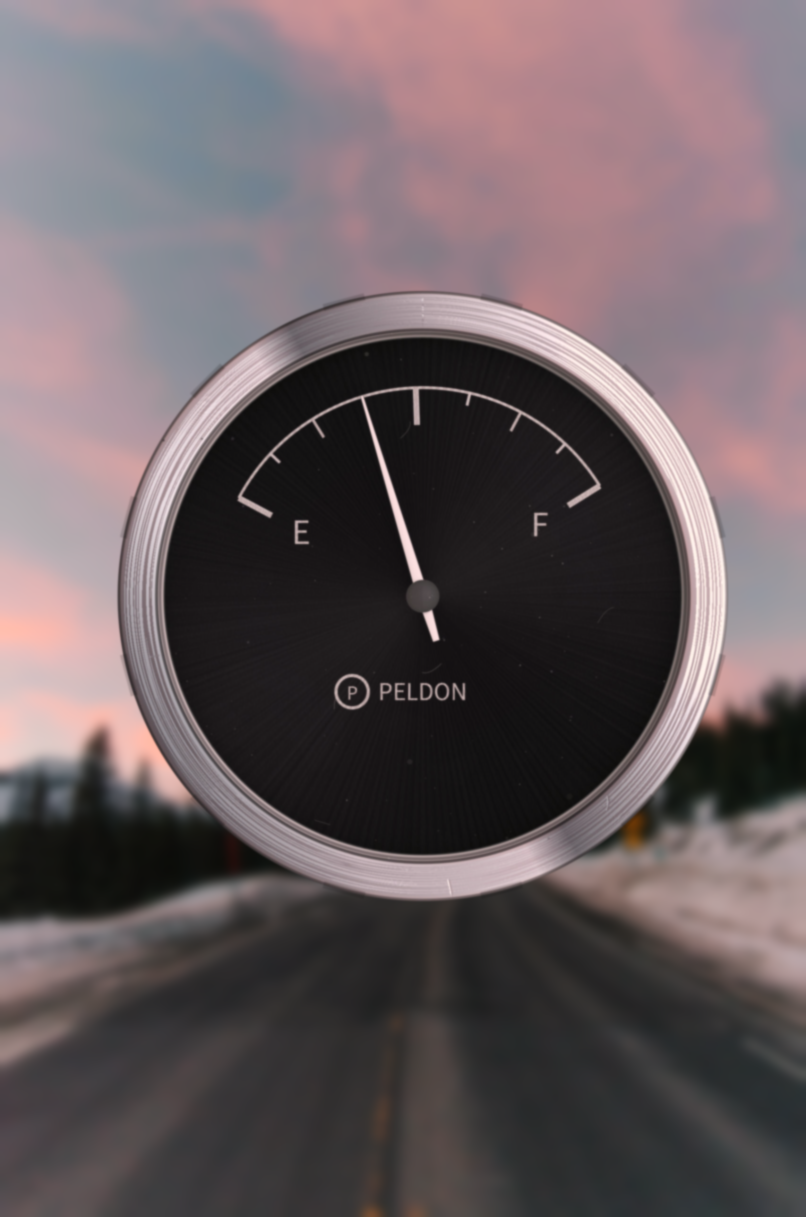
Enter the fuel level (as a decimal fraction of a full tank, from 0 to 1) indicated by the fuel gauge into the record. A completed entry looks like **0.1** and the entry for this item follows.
**0.375**
